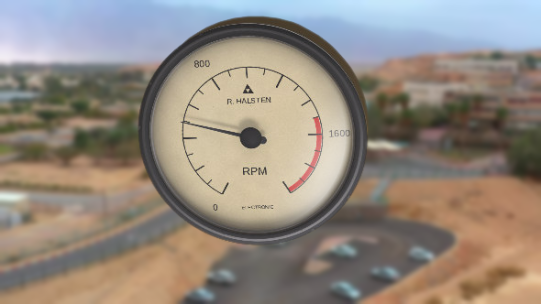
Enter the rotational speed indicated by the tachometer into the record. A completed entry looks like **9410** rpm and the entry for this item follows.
**500** rpm
